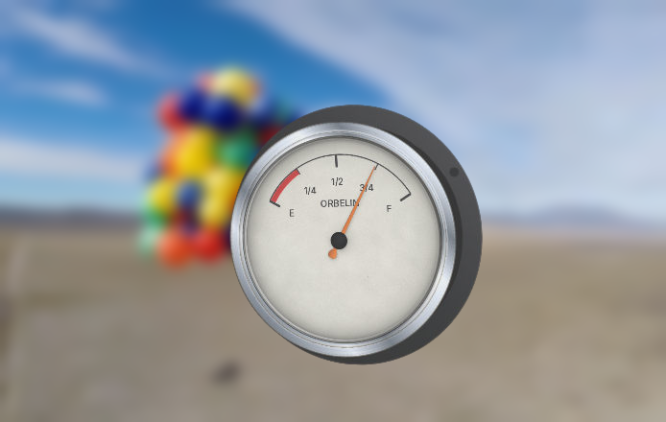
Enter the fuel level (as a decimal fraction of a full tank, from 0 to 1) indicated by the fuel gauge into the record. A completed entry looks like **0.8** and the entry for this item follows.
**0.75**
